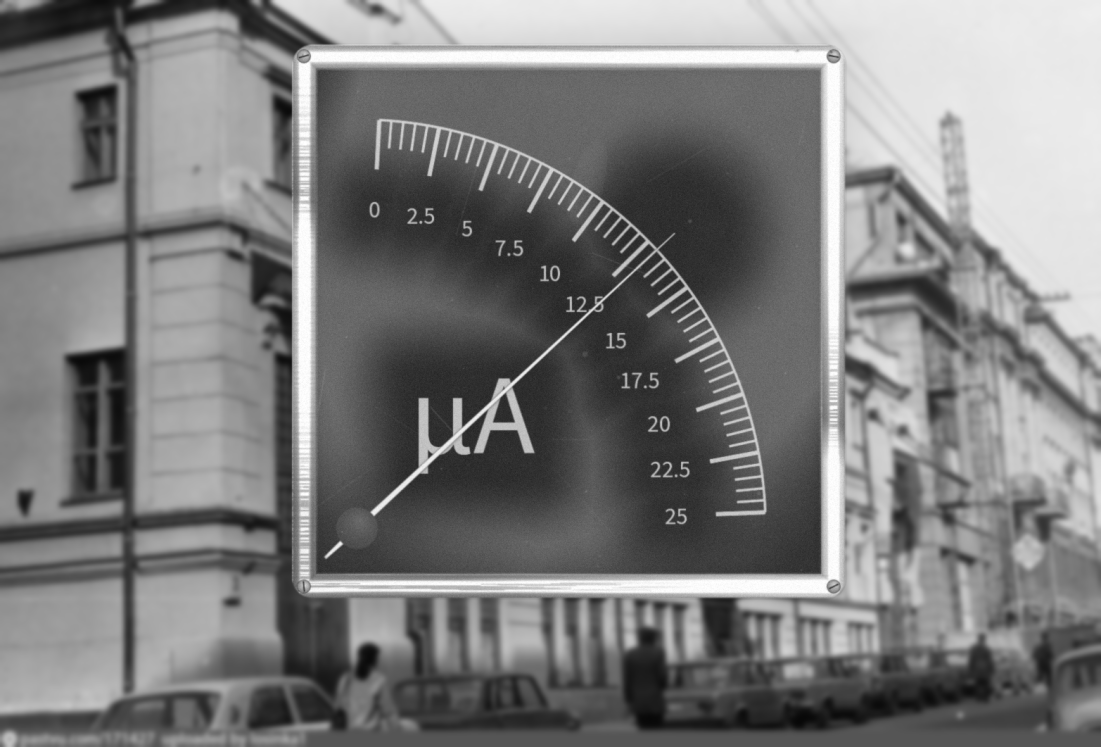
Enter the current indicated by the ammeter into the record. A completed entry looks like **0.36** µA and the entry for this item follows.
**13** µA
